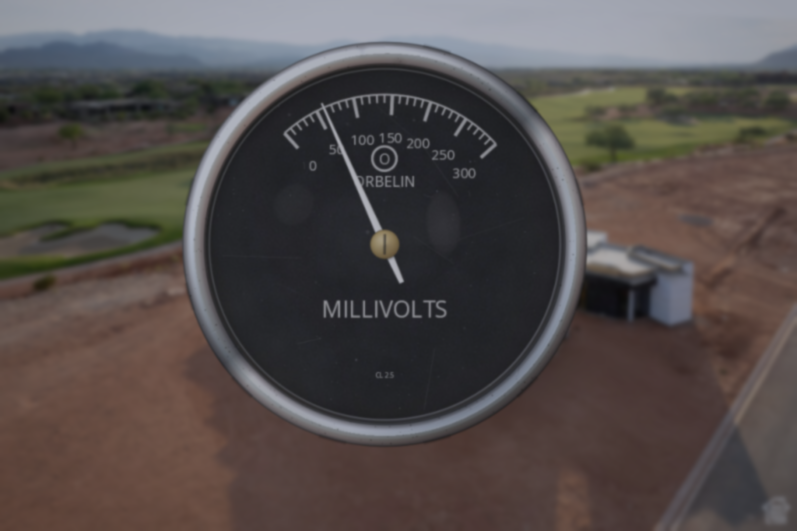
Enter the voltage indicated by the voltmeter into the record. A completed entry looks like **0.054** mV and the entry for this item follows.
**60** mV
